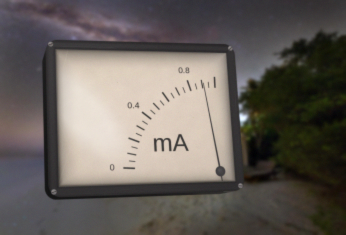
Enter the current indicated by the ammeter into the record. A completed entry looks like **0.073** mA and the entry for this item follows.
**0.9** mA
